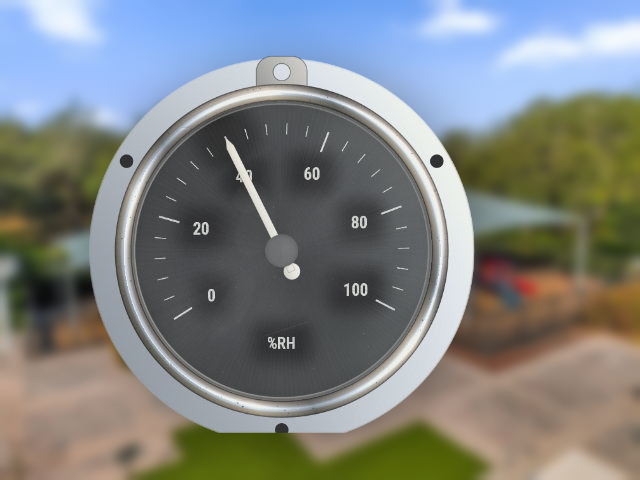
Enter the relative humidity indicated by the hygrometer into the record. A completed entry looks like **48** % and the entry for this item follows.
**40** %
